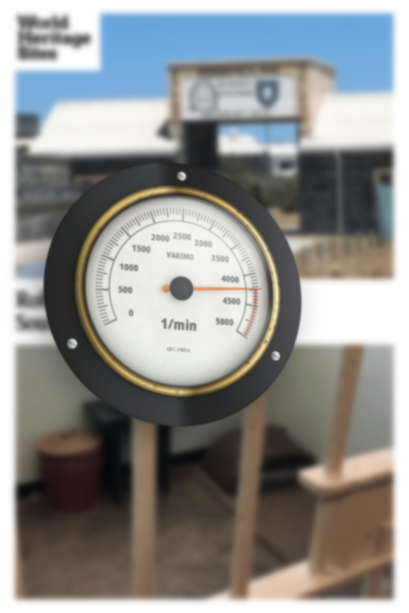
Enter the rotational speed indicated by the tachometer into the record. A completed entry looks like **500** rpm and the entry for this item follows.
**4250** rpm
